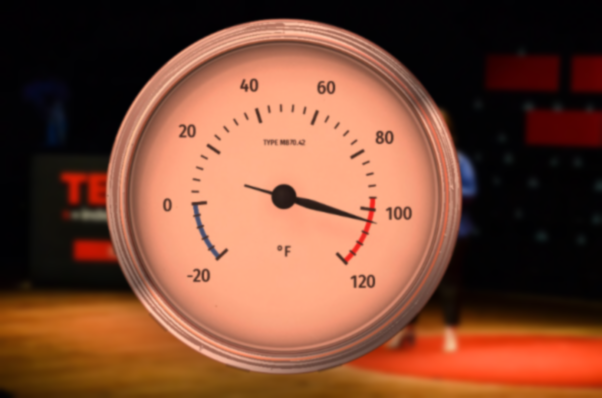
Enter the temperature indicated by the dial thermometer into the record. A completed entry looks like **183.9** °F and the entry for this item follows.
**104** °F
